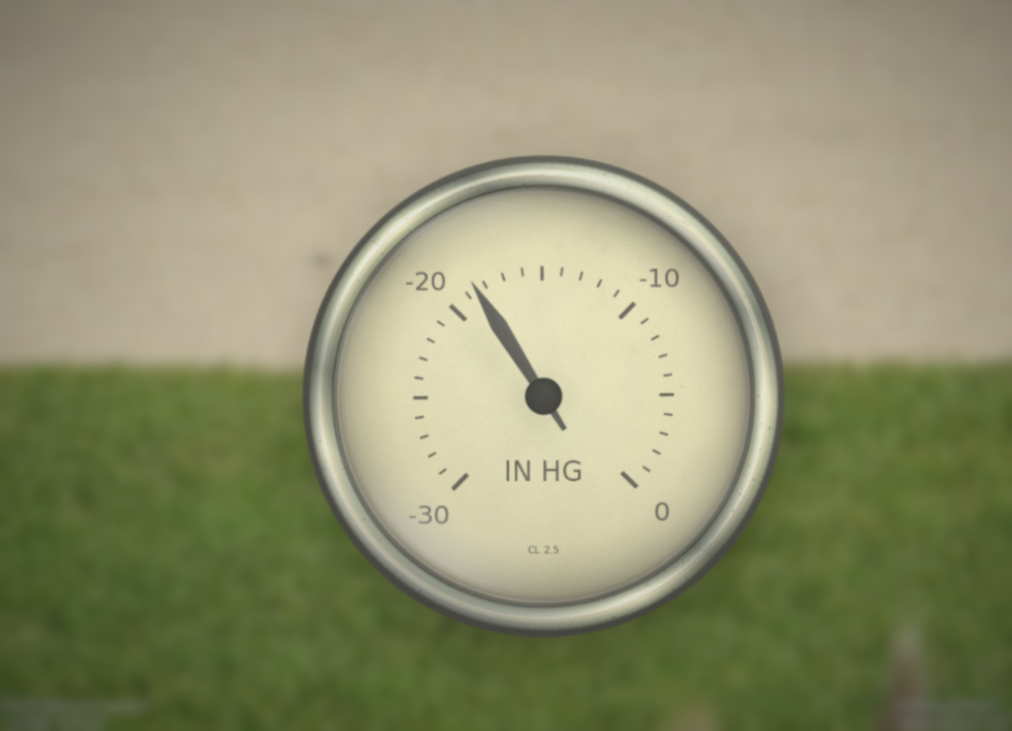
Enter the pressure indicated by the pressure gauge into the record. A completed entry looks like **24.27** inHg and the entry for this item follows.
**-18.5** inHg
